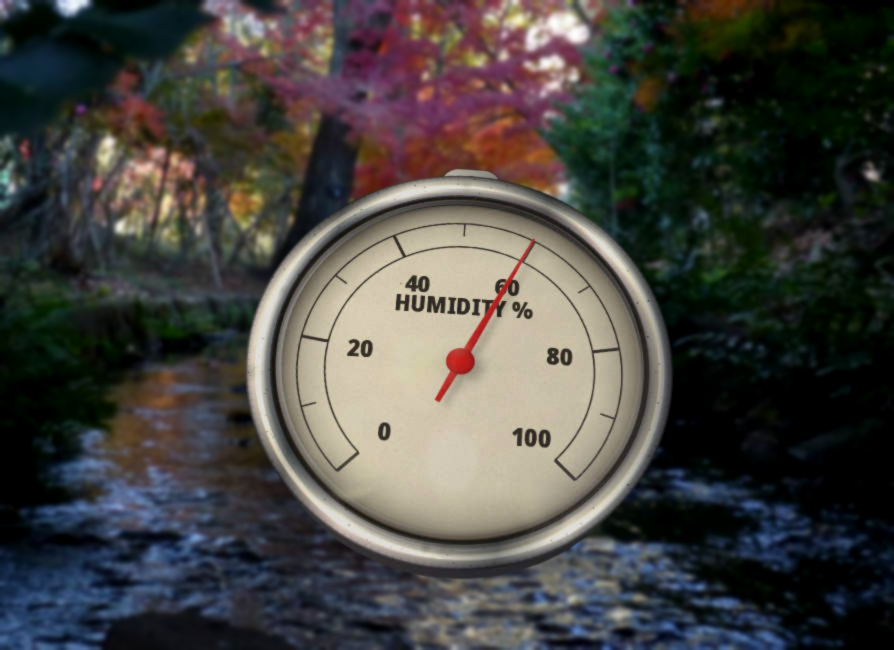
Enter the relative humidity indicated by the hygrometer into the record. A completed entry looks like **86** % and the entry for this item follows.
**60** %
